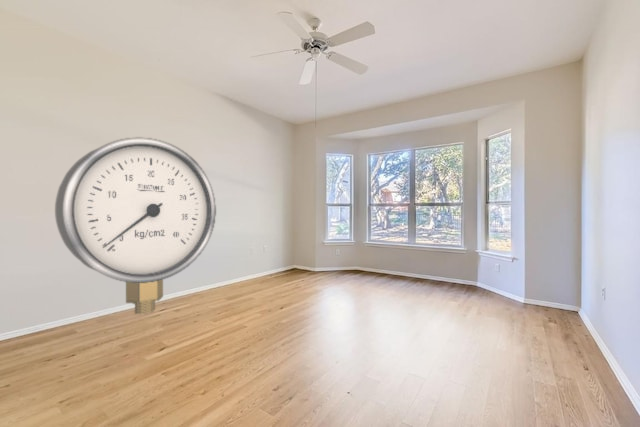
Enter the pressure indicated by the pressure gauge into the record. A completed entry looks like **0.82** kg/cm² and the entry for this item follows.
**1** kg/cm²
